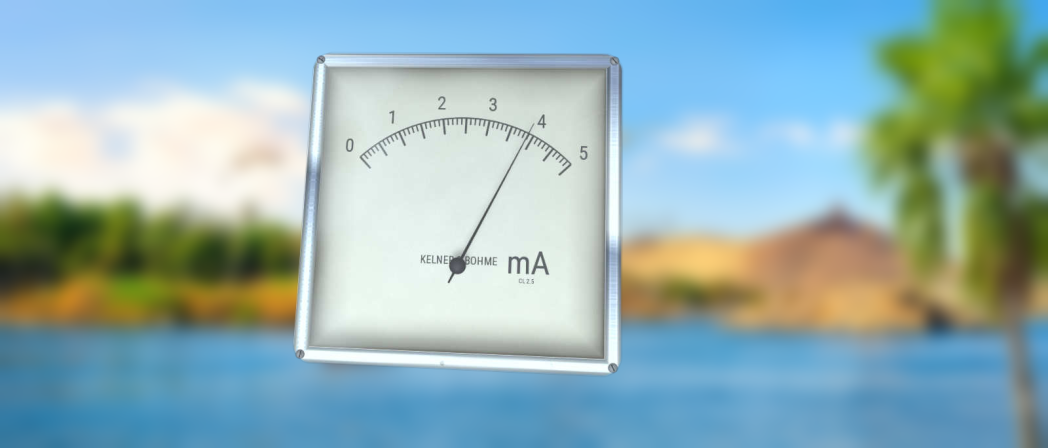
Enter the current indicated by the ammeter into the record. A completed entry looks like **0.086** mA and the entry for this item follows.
**3.9** mA
